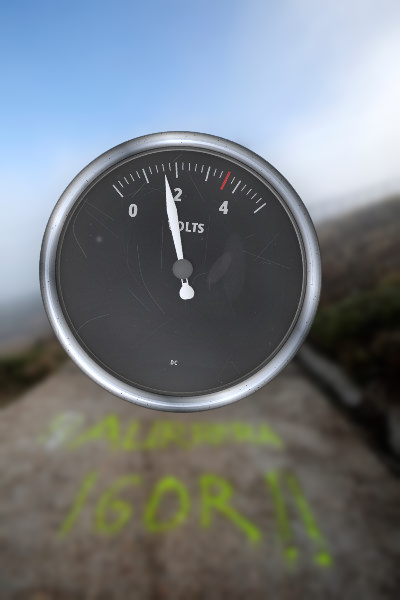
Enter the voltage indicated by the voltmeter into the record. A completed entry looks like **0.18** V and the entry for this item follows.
**1.6** V
